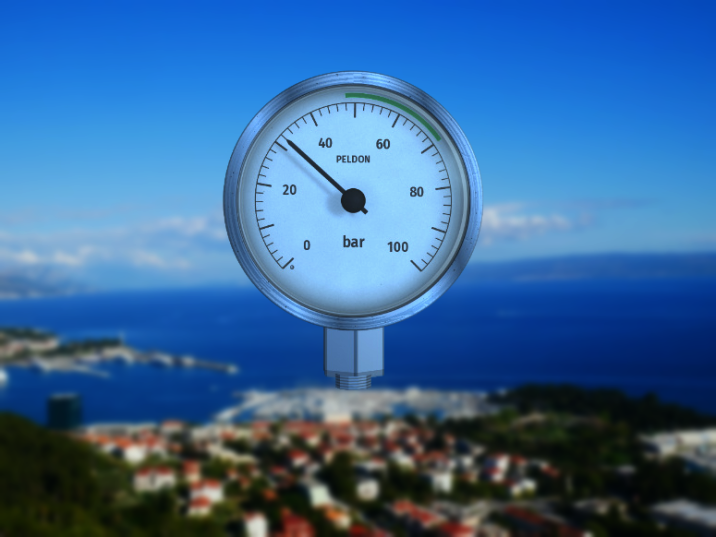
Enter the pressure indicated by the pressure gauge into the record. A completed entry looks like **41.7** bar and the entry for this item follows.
**32** bar
